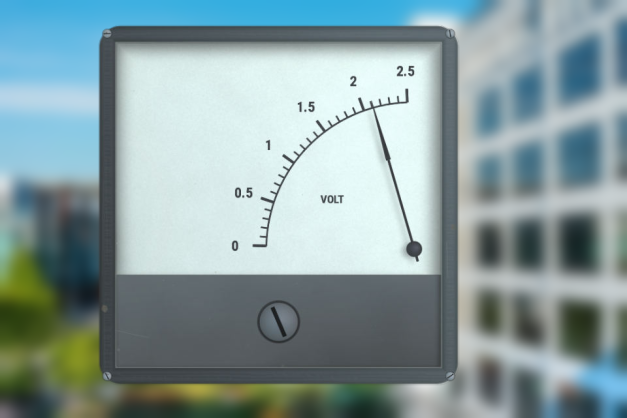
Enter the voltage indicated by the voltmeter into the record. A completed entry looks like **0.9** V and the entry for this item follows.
**2.1** V
